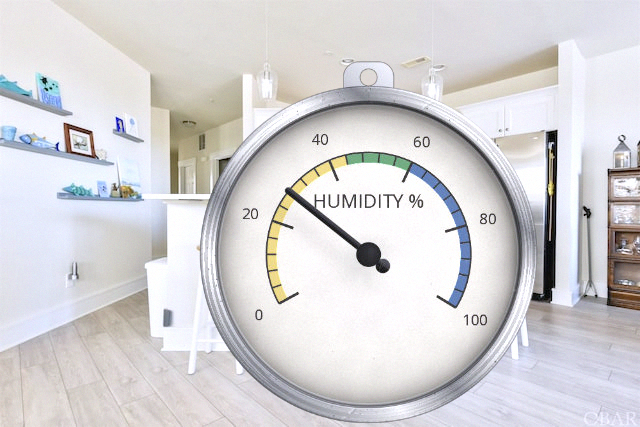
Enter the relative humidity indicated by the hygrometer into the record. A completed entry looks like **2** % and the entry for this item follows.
**28** %
